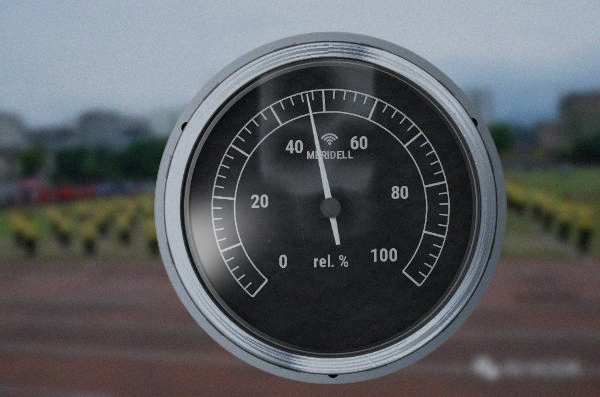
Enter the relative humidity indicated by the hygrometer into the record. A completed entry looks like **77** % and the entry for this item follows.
**47** %
